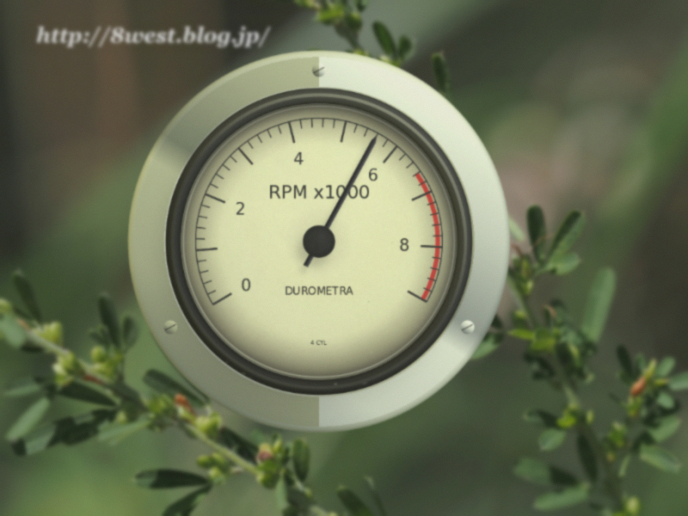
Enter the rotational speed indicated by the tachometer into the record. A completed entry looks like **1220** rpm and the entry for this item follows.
**5600** rpm
